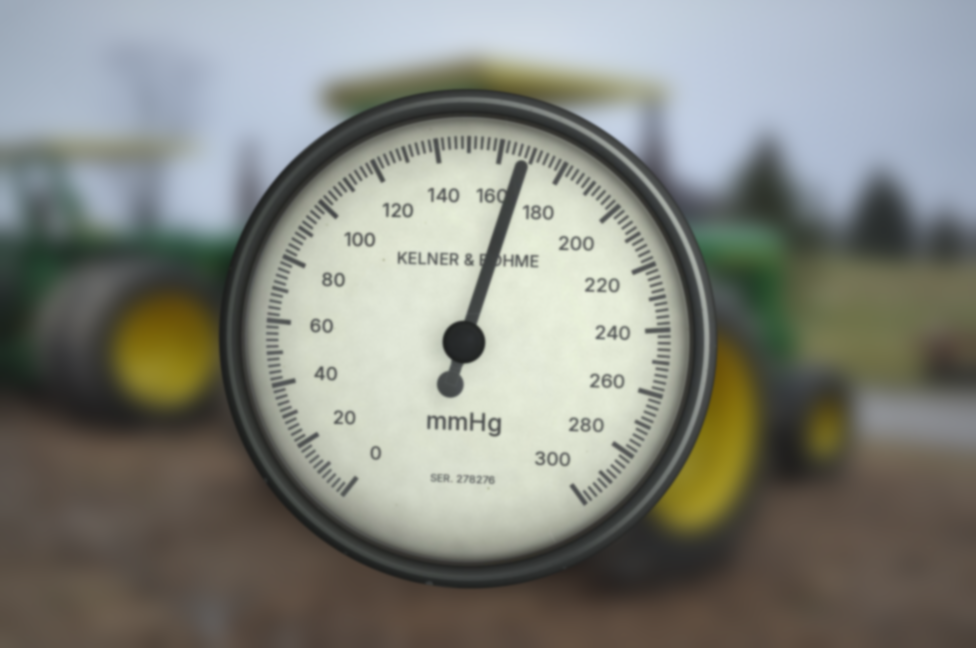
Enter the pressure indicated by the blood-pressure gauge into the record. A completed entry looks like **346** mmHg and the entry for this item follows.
**168** mmHg
